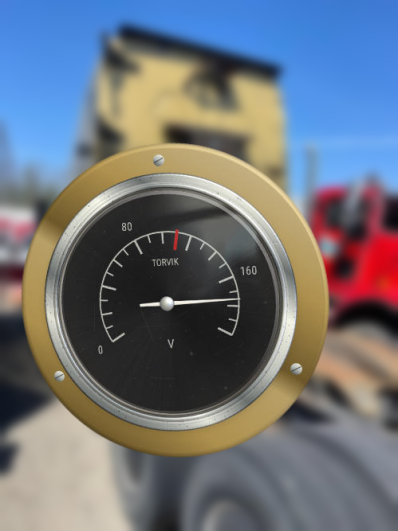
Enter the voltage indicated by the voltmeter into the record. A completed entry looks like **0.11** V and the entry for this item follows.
**175** V
